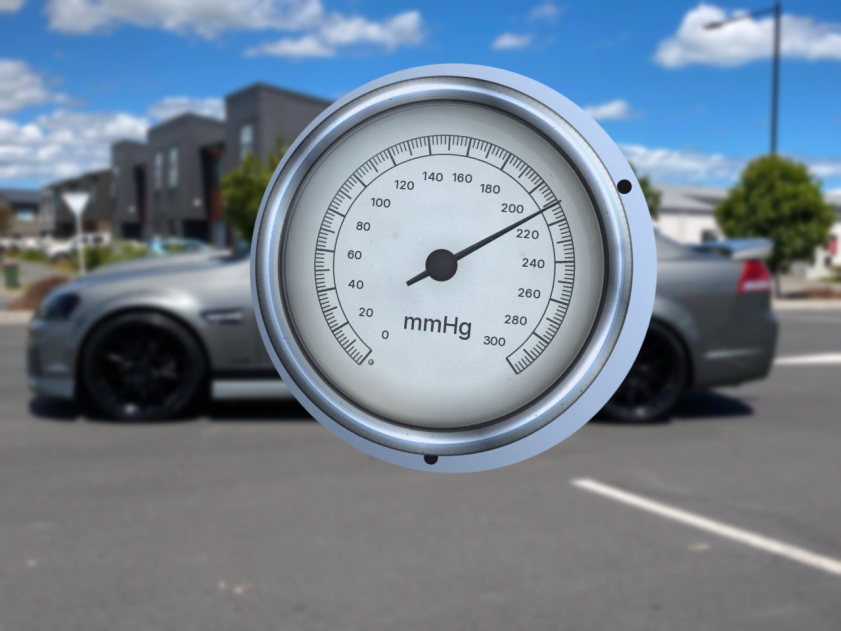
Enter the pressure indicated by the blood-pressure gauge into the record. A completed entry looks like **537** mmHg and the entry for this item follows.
**212** mmHg
